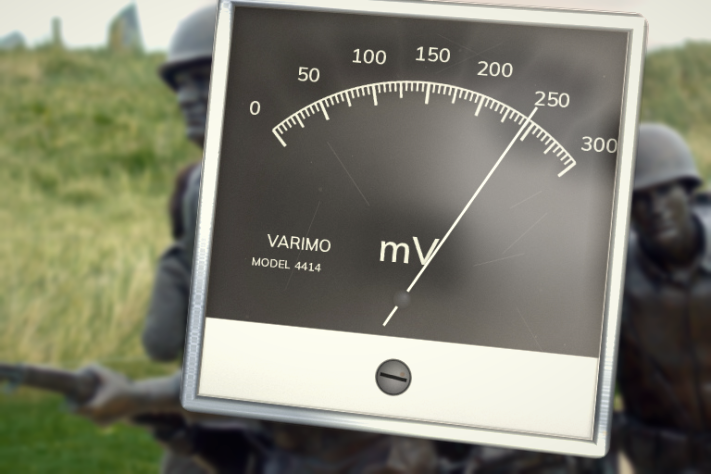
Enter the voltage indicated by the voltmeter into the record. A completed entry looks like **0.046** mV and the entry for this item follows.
**245** mV
